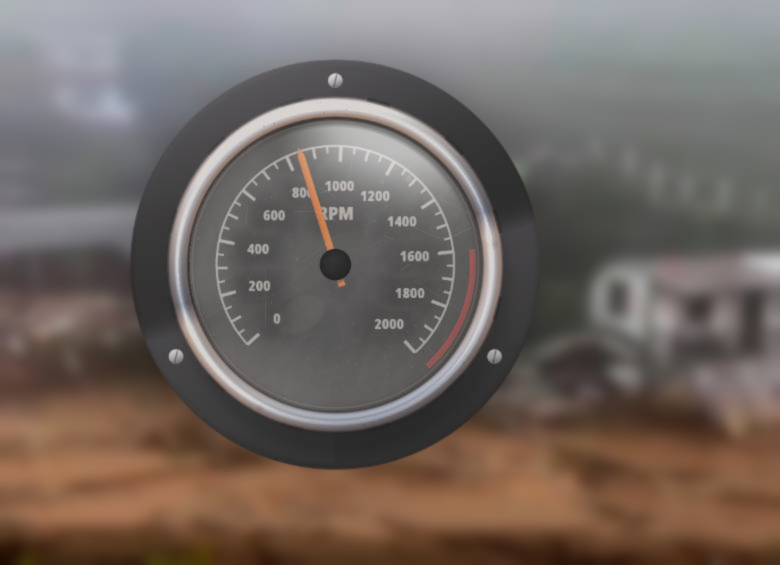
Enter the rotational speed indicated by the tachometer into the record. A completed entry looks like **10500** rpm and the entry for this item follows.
**850** rpm
